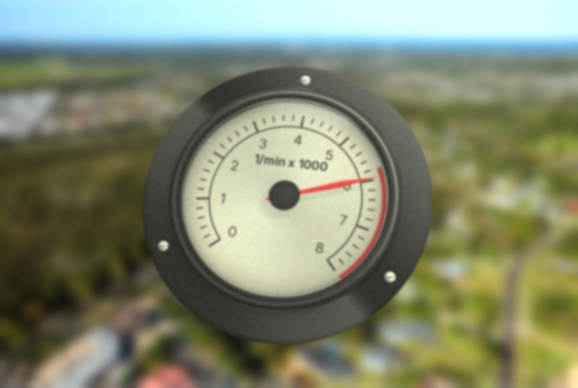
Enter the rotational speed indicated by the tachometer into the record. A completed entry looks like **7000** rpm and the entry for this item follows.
**6000** rpm
